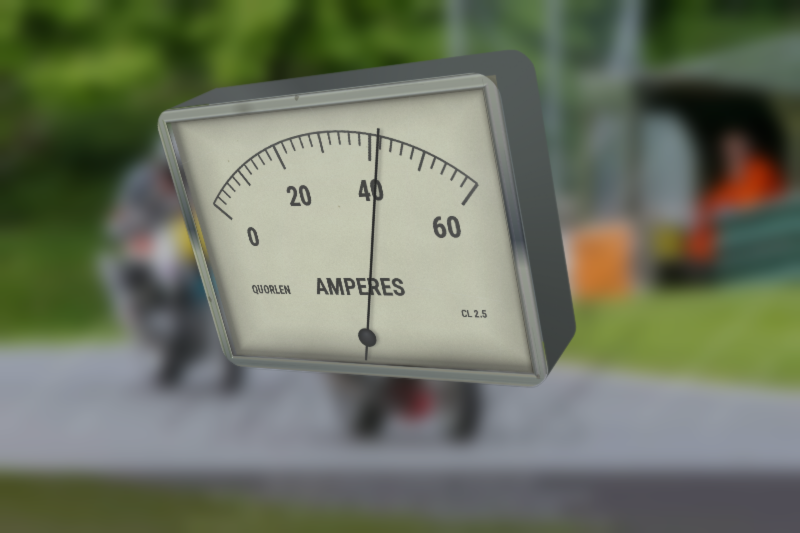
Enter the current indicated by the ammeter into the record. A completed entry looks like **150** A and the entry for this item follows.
**42** A
